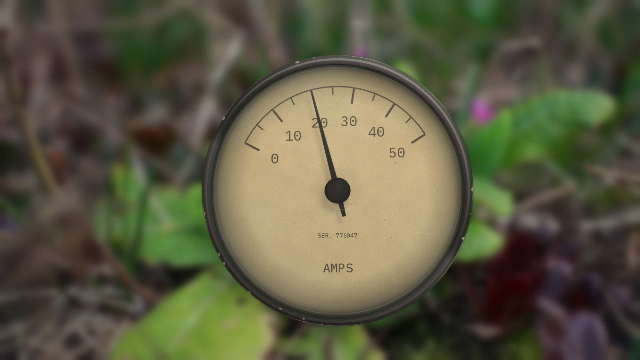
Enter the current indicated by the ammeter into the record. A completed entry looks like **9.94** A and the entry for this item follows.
**20** A
